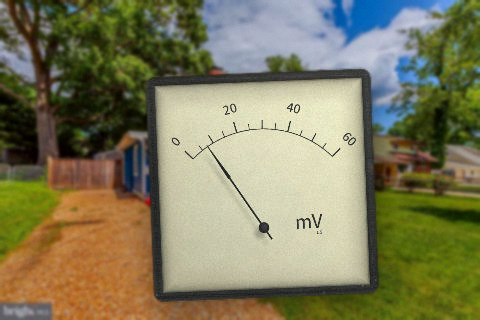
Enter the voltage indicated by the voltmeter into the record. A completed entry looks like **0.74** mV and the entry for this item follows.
**7.5** mV
